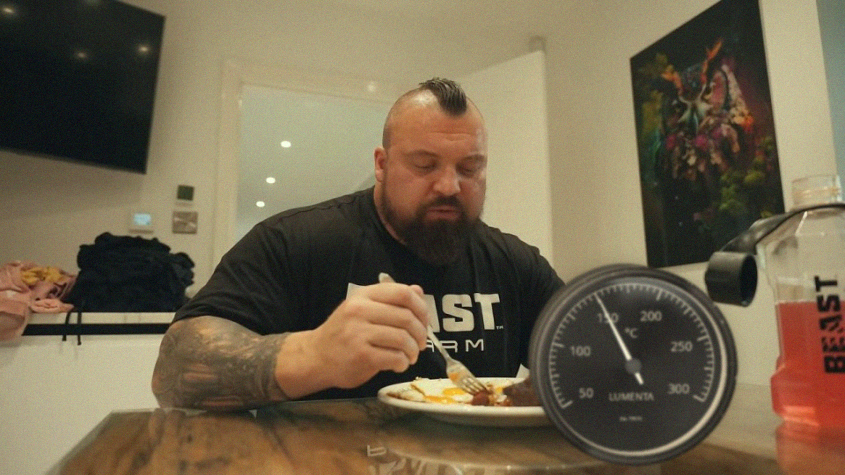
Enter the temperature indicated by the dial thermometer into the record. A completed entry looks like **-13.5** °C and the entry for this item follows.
**150** °C
